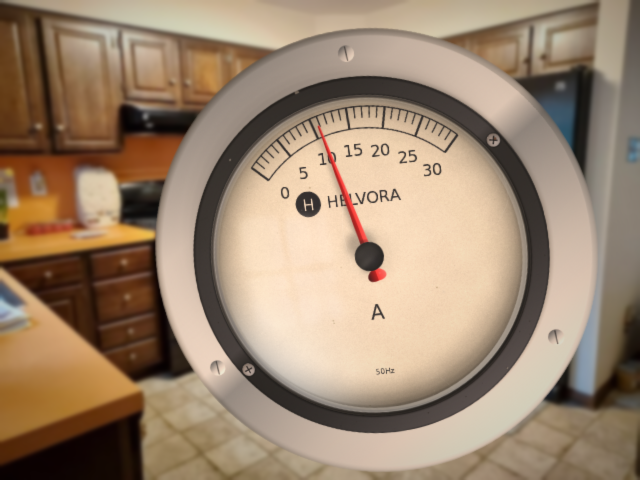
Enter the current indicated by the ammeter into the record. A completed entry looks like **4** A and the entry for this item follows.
**11** A
